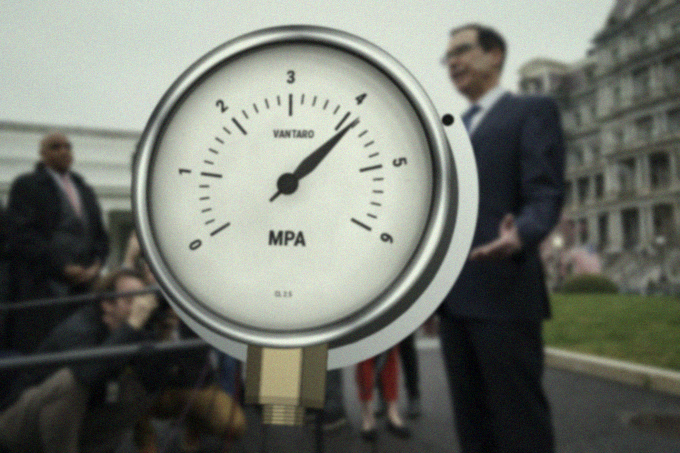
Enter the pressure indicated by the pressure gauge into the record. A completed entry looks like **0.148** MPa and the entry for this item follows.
**4.2** MPa
